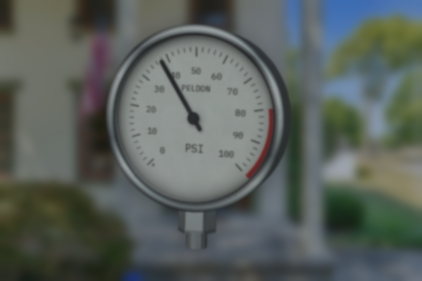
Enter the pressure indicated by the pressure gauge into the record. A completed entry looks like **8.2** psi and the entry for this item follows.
**38** psi
